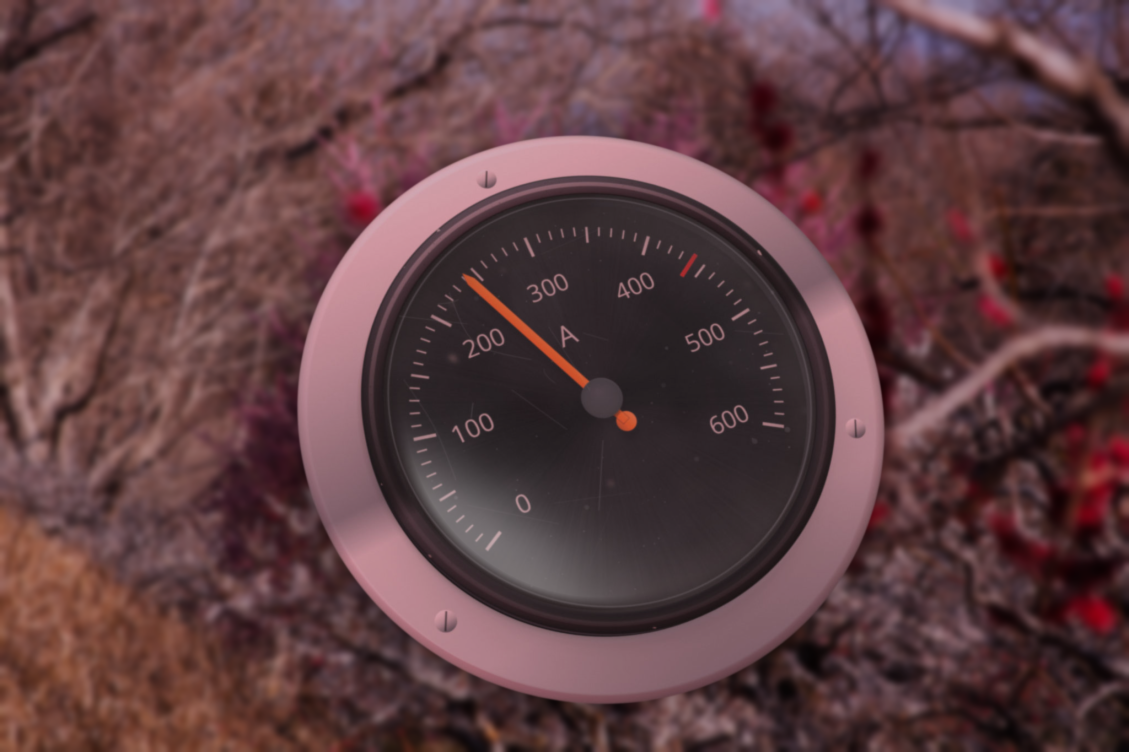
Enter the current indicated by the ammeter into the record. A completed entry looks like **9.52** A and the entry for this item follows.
**240** A
